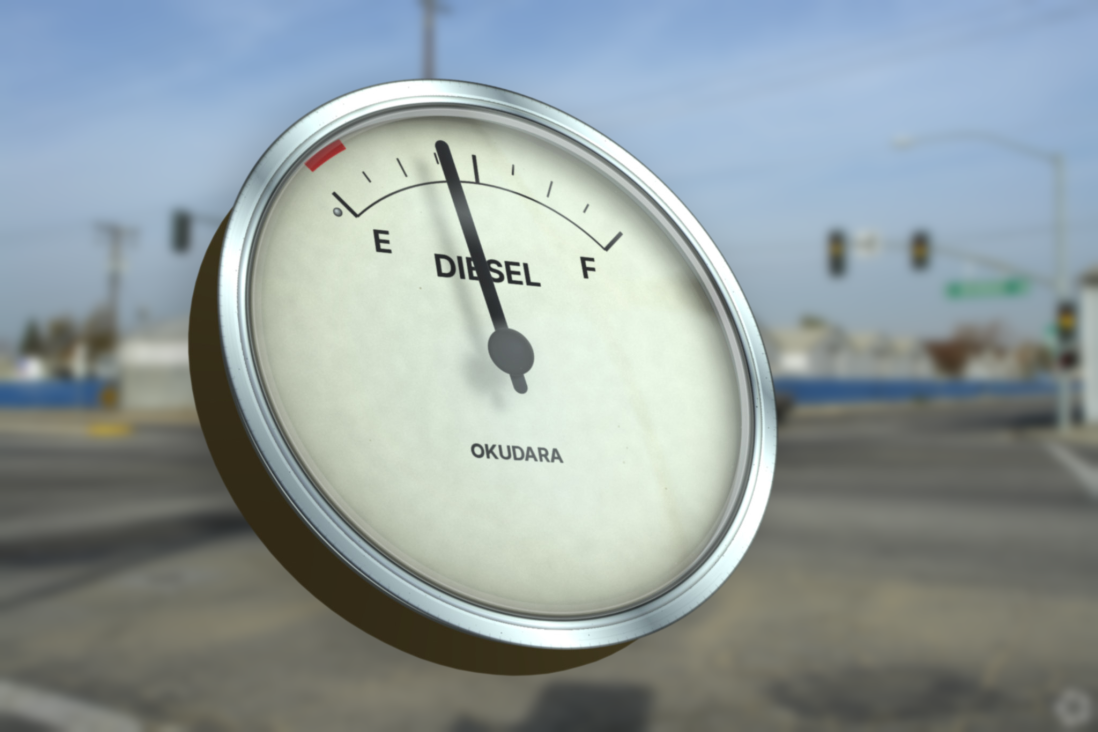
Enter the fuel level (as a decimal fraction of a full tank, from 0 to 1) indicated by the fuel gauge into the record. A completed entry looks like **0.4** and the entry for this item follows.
**0.375**
